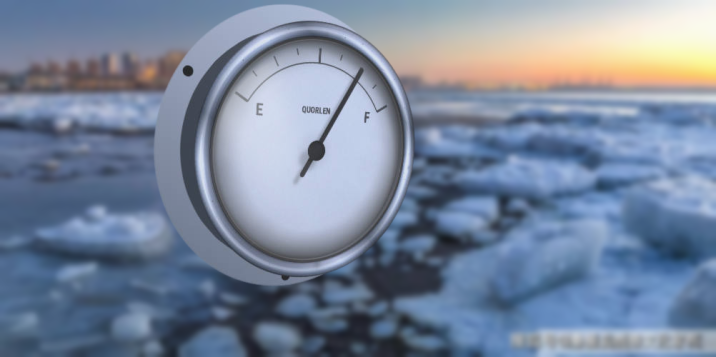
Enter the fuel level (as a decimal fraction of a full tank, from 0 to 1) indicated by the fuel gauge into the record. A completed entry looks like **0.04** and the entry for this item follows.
**0.75**
